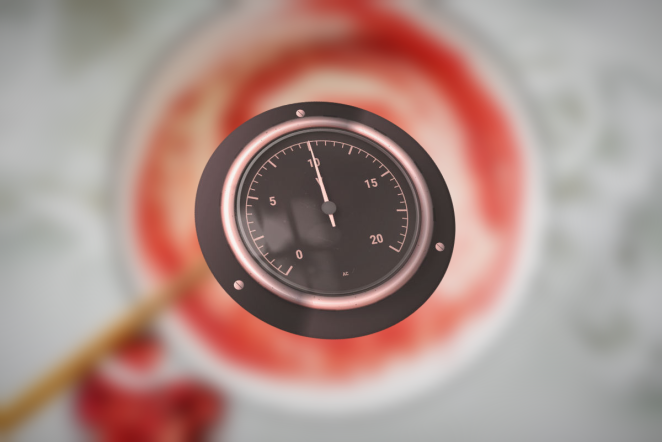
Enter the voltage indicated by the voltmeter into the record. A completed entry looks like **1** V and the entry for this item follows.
**10** V
